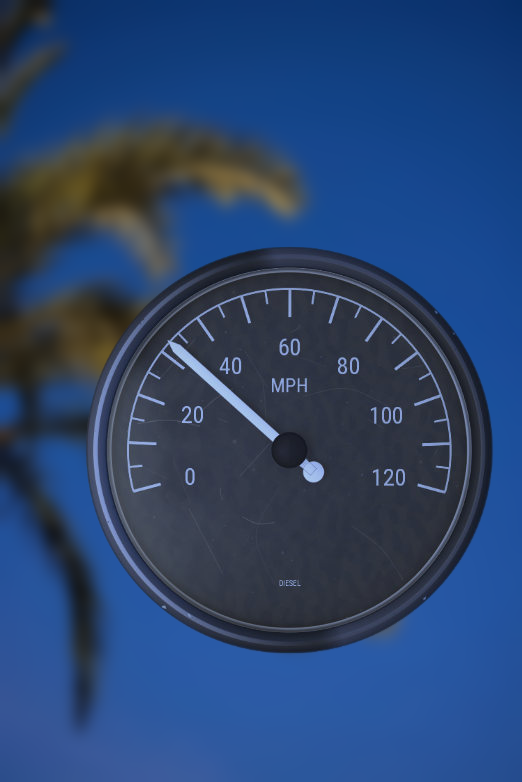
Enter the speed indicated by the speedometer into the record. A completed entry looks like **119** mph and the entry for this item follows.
**32.5** mph
